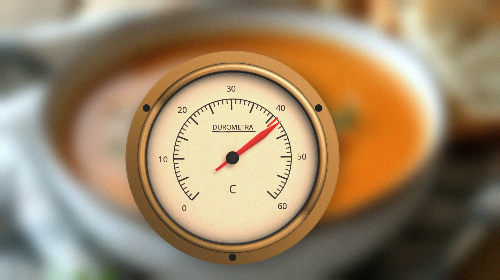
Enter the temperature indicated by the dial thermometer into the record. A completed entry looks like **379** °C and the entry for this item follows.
**42** °C
